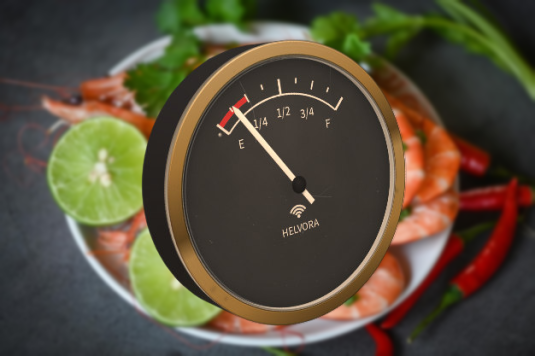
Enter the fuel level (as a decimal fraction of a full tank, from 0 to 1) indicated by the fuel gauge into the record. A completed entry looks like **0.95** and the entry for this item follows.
**0.125**
